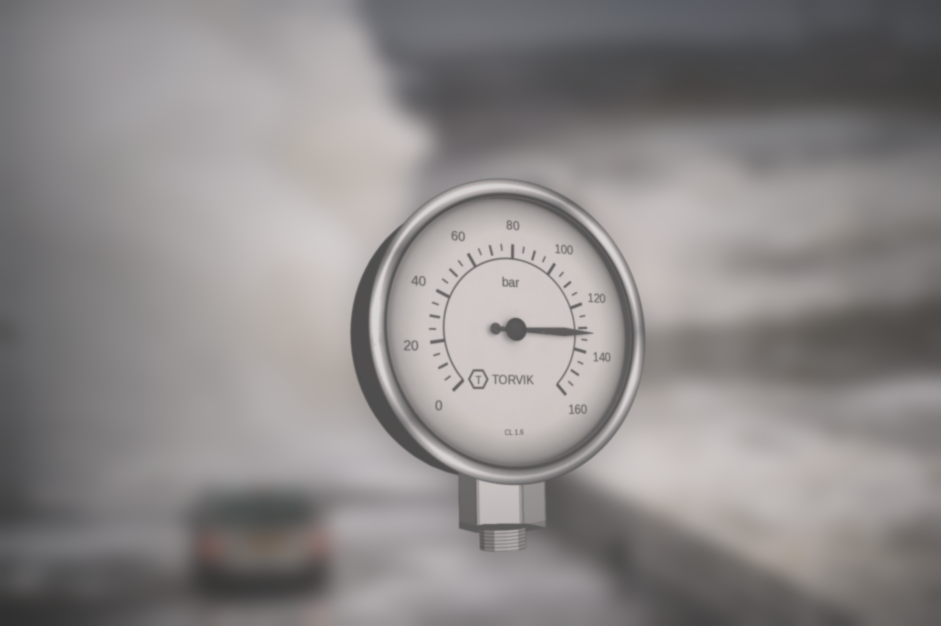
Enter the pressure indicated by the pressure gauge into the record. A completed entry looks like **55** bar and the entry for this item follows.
**132.5** bar
